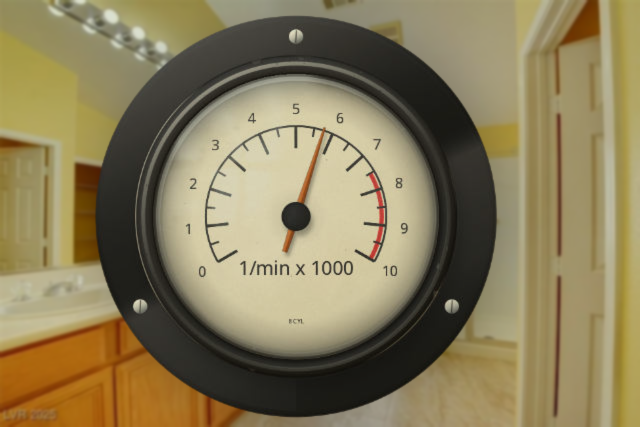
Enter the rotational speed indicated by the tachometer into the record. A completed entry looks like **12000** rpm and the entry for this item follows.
**5750** rpm
